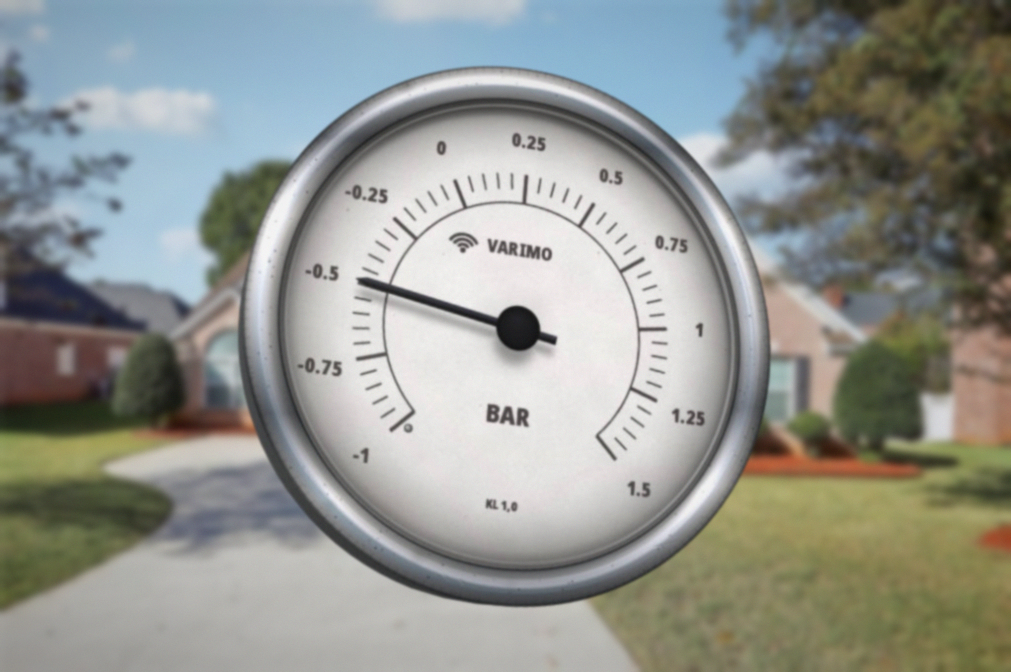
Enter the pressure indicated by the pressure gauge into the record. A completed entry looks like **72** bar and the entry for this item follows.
**-0.5** bar
